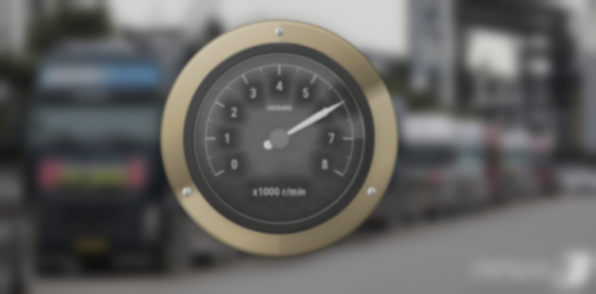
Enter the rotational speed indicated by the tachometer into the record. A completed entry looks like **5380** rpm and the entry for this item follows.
**6000** rpm
